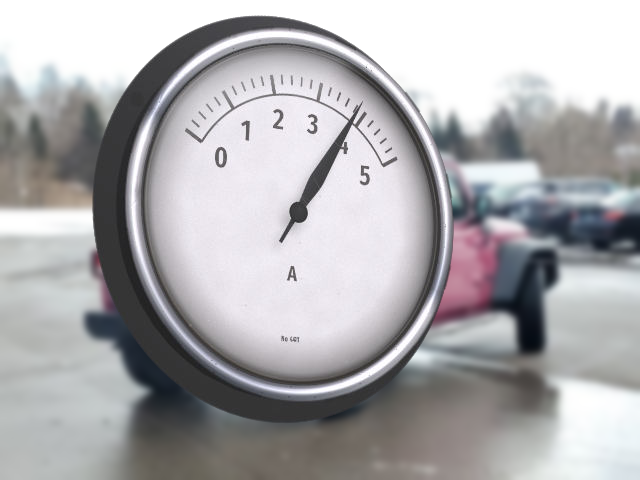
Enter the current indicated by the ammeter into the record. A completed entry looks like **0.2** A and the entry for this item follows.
**3.8** A
